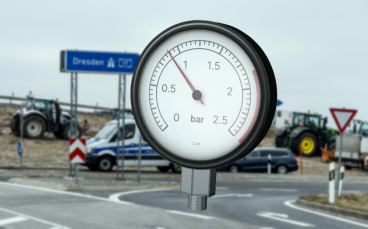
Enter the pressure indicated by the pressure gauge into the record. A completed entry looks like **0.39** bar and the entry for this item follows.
**0.9** bar
